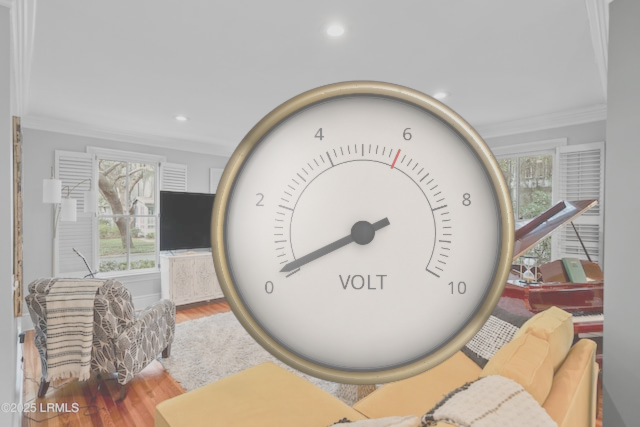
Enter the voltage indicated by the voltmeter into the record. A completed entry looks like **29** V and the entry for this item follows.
**0.2** V
